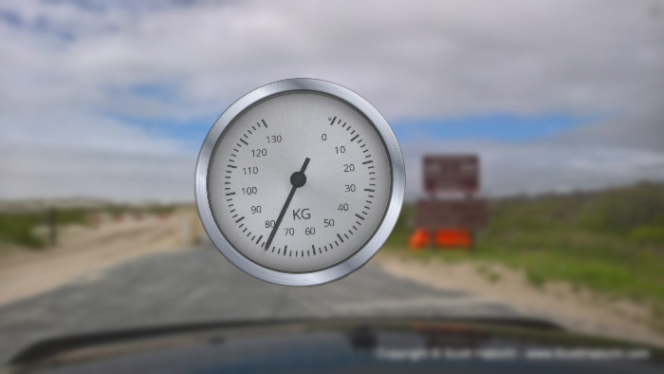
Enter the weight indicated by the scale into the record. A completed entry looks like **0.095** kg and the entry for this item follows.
**76** kg
